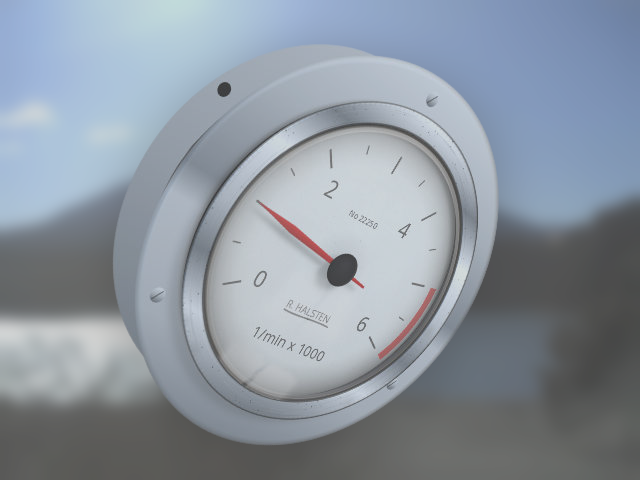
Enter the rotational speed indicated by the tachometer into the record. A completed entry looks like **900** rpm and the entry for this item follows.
**1000** rpm
